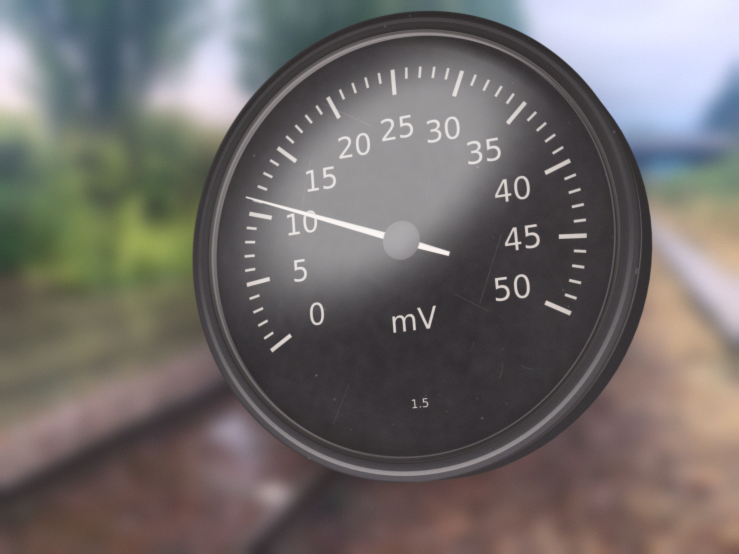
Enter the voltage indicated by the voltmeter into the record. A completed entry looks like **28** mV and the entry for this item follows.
**11** mV
